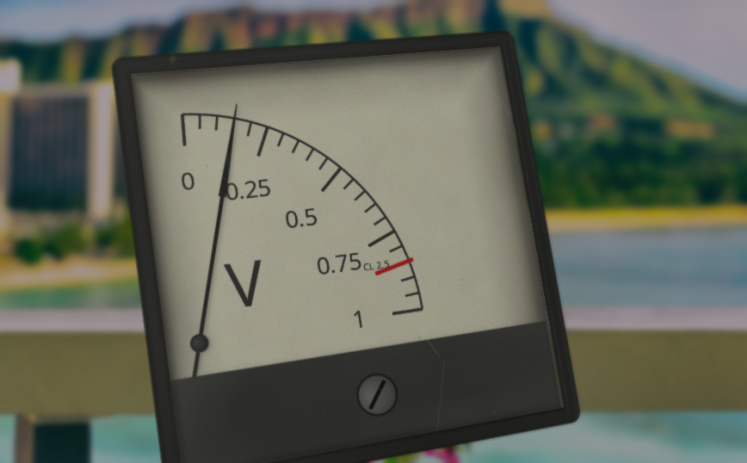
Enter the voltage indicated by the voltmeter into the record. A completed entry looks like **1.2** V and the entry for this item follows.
**0.15** V
